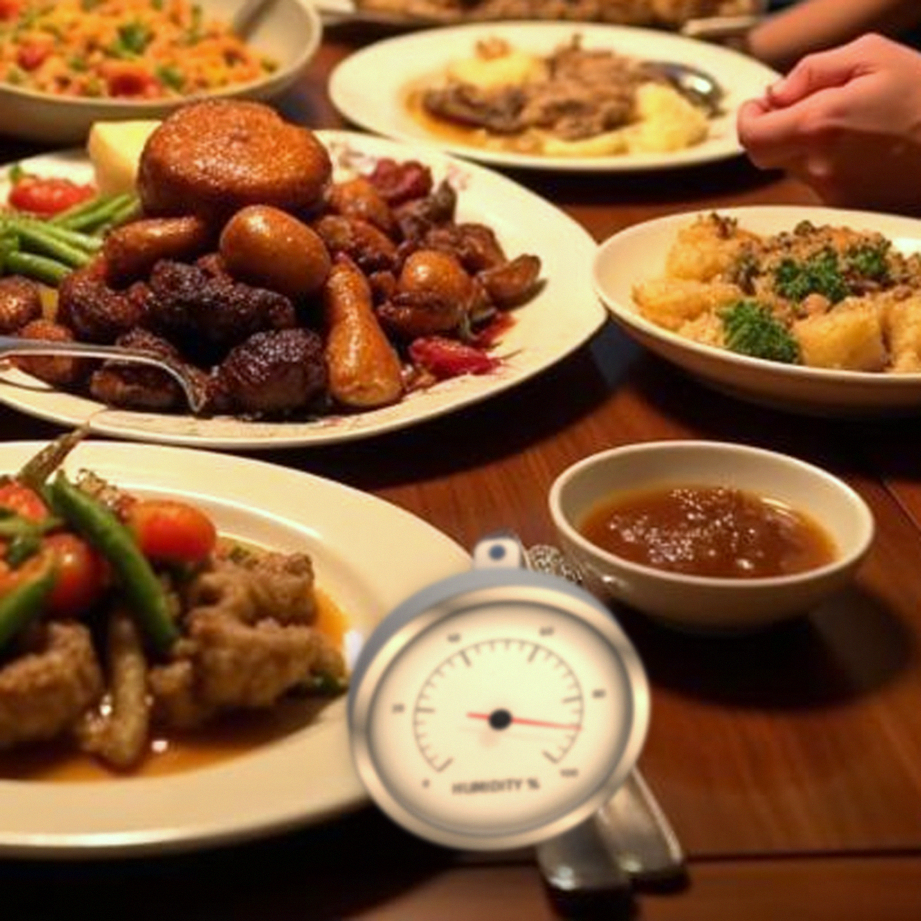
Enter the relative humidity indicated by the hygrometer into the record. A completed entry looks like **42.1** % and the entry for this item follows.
**88** %
